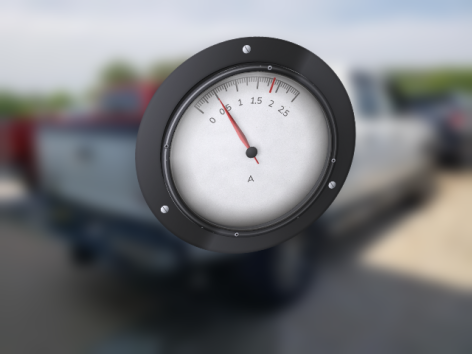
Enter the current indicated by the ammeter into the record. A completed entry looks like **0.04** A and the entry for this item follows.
**0.5** A
